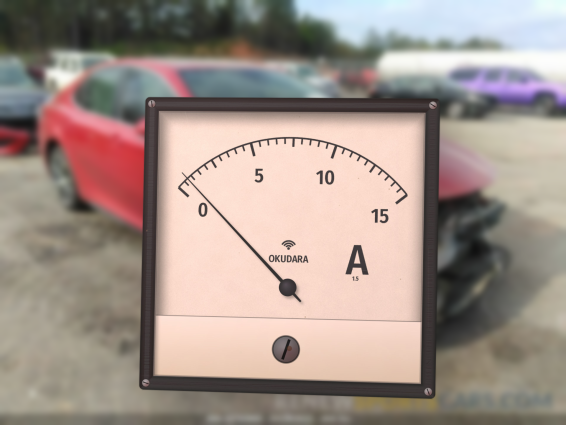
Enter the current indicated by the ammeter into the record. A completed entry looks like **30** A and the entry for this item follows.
**0.75** A
